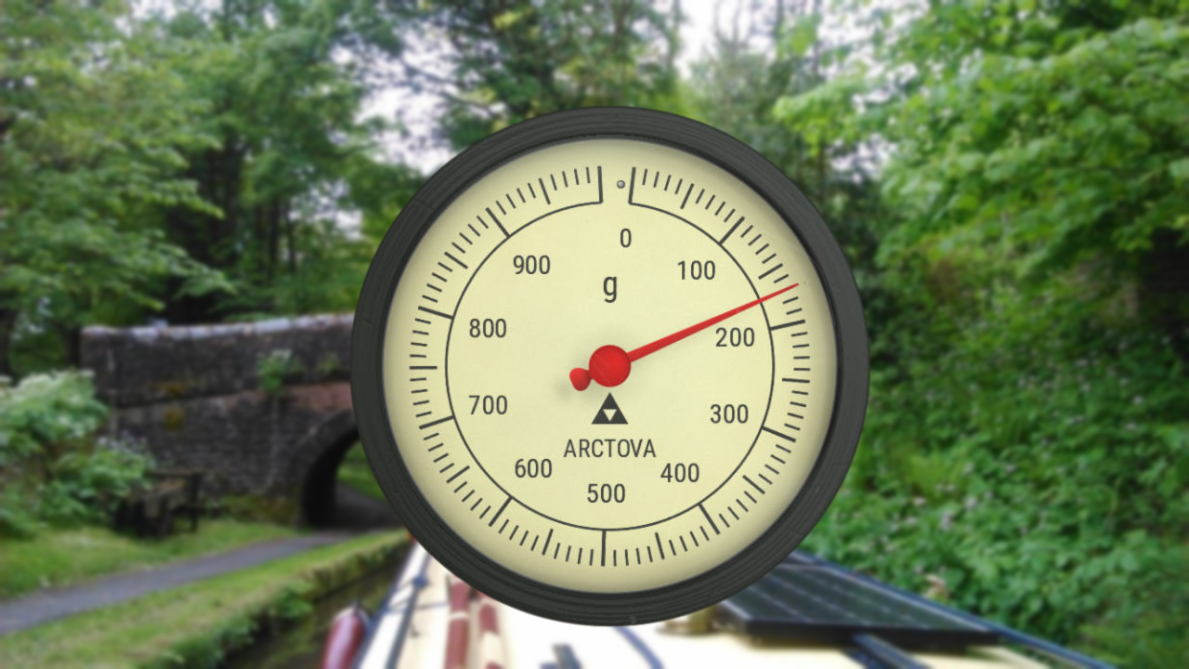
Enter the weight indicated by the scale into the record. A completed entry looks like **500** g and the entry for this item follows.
**170** g
